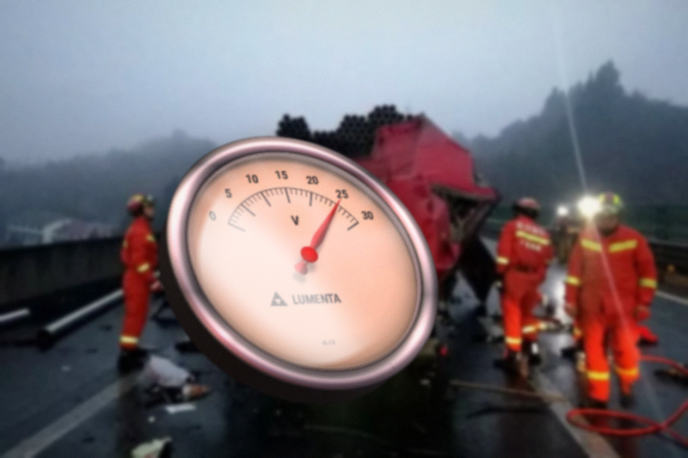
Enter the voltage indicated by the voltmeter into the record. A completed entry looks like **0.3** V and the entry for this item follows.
**25** V
